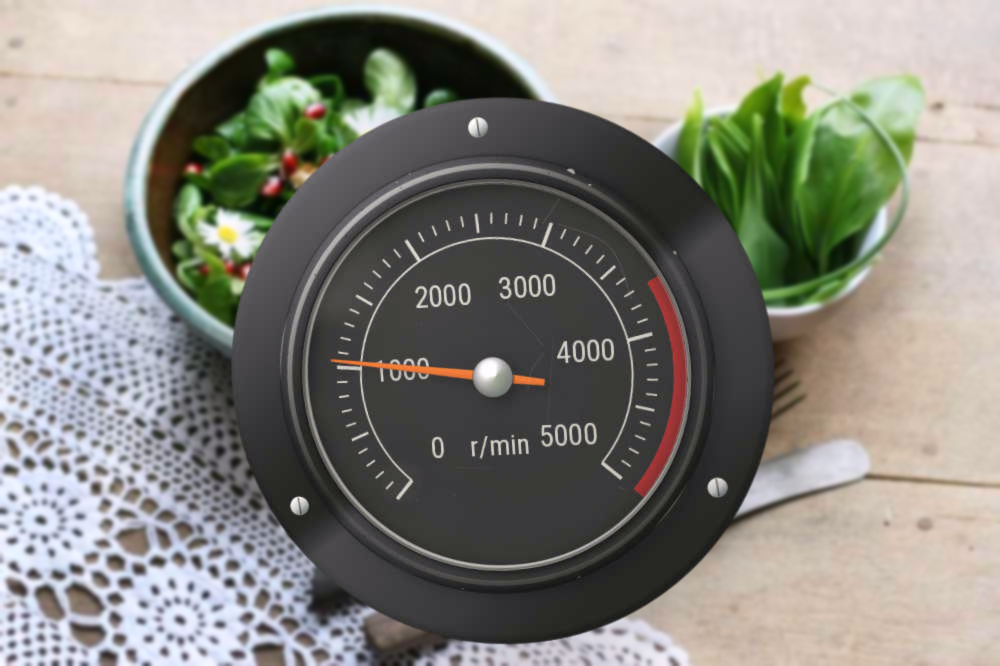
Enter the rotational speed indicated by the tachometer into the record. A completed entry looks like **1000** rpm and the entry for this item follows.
**1050** rpm
